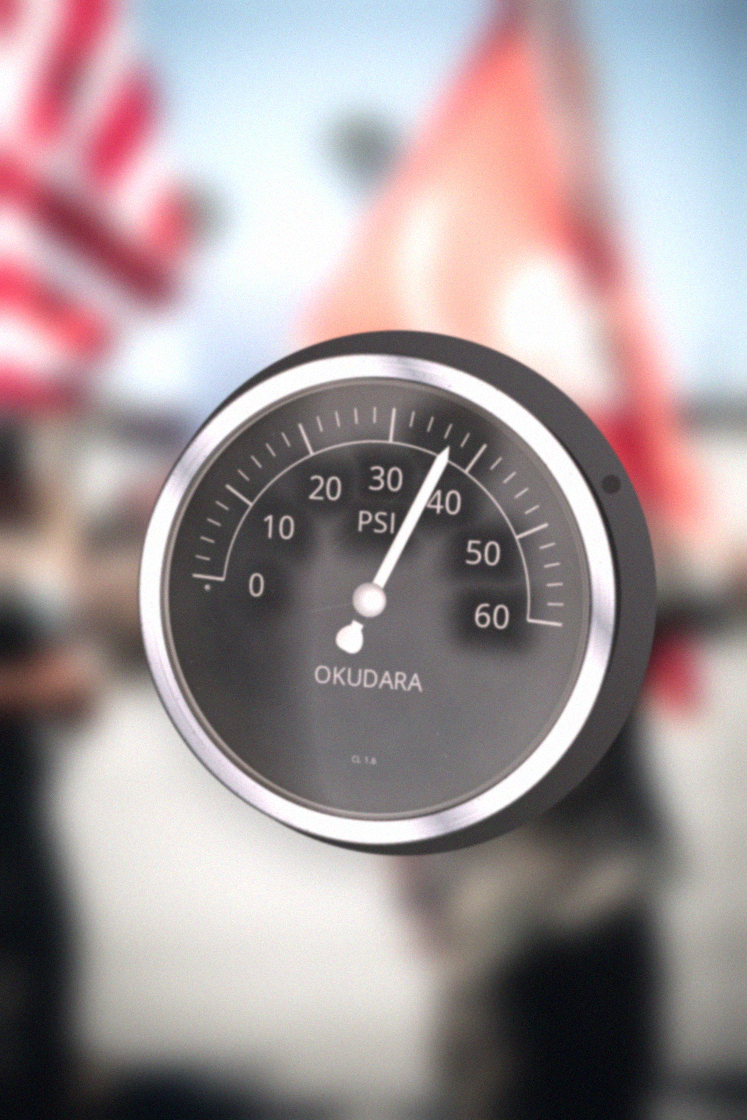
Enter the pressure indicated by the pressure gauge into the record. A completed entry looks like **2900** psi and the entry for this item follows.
**37** psi
